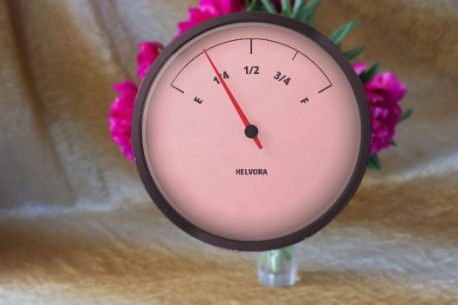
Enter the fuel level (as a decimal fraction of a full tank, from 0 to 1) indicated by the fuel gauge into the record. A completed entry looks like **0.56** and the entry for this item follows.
**0.25**
